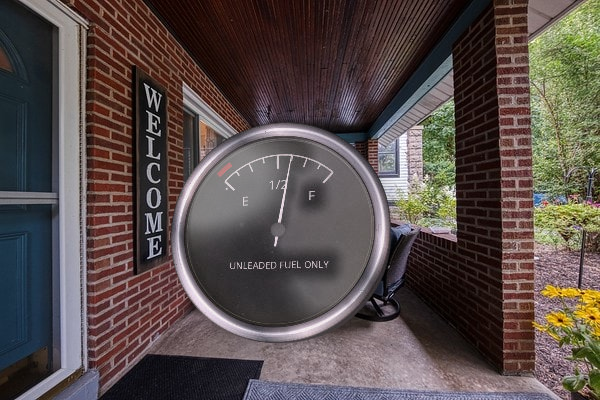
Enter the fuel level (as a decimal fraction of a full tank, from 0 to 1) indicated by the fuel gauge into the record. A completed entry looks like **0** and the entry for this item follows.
**0.625**
